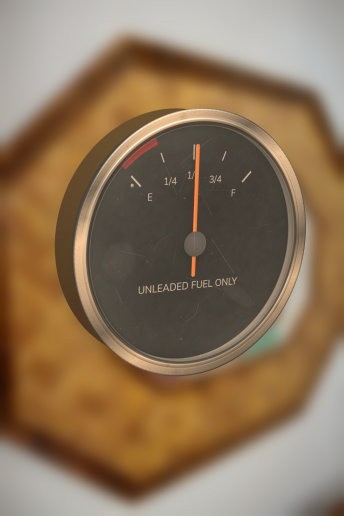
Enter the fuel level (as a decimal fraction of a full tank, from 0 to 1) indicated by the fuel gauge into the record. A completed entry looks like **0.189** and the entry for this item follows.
**0.5**
